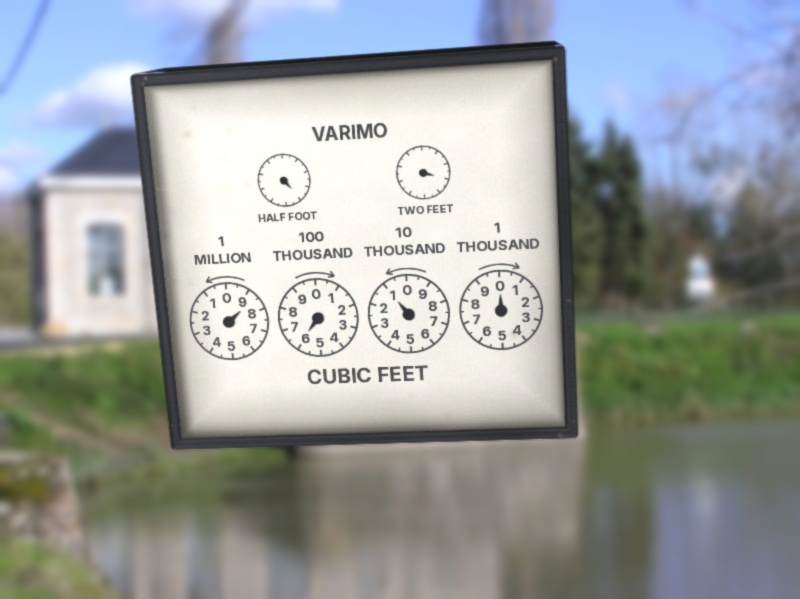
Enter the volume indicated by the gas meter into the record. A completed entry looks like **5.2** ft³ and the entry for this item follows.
**861000** ft³
